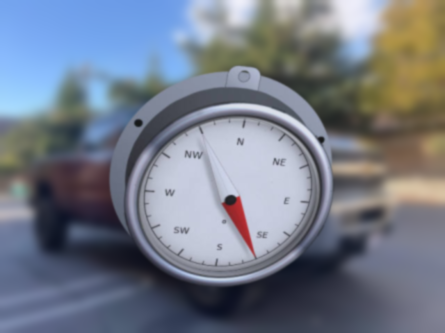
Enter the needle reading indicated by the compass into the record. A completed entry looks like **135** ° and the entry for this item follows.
**150** °
